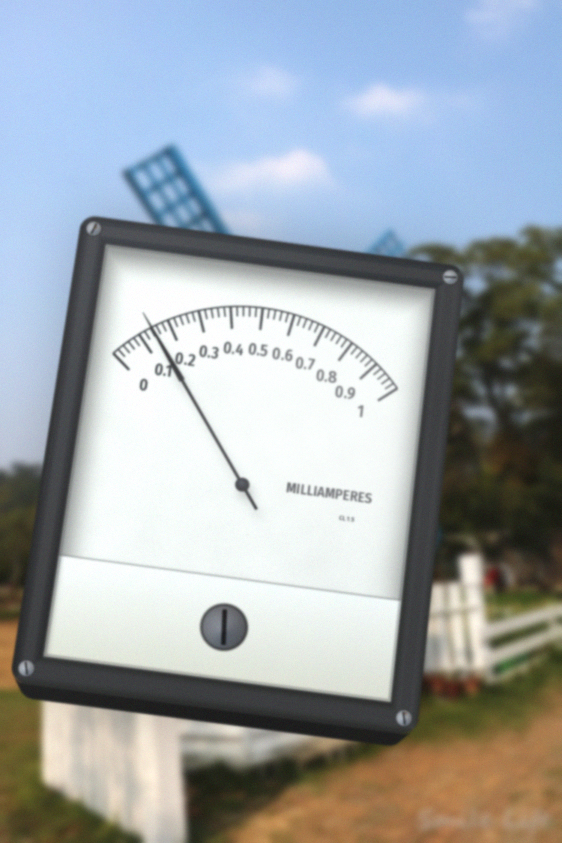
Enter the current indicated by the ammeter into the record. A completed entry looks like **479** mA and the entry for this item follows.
**0.14** mA
